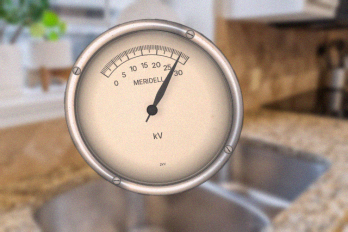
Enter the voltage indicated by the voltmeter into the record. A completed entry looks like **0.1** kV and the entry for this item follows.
**27.5** kV
